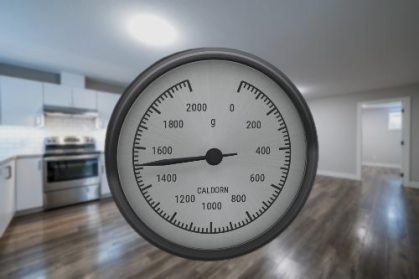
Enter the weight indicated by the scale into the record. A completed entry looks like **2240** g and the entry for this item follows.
**1520** g
